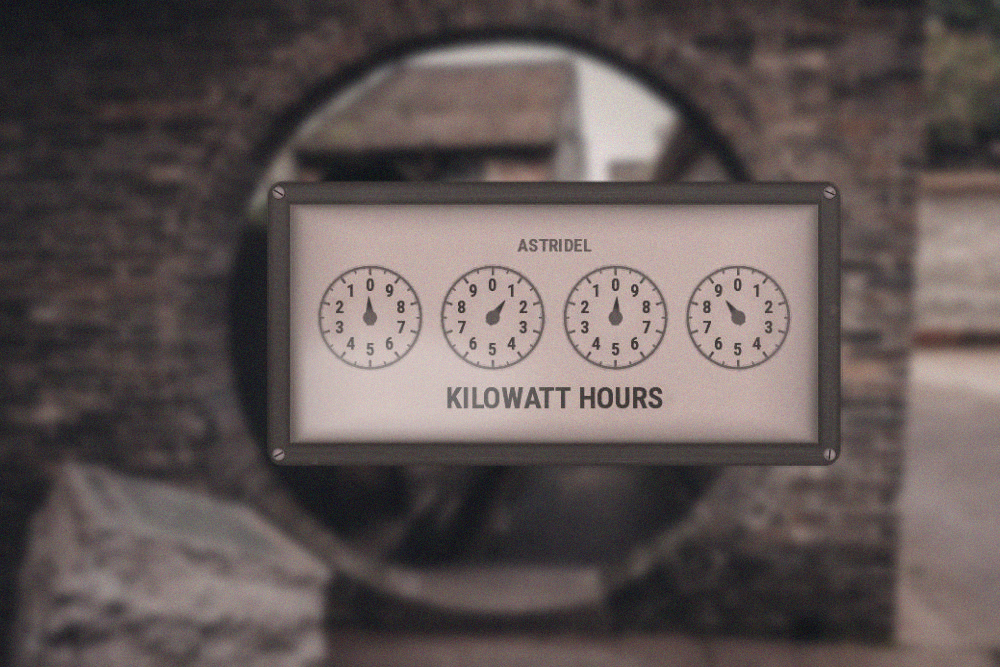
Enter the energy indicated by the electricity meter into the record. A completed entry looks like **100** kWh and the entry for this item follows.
**99** kWh
